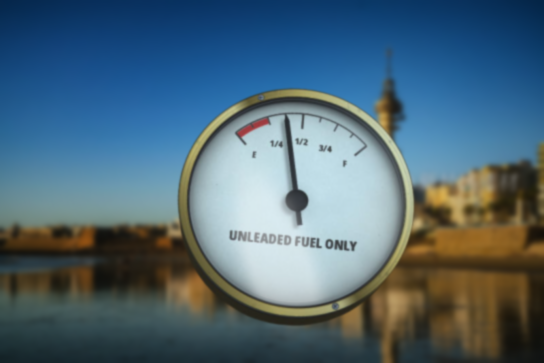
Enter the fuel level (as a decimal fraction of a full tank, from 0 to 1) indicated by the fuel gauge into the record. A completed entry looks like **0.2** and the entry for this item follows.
**0.375**
